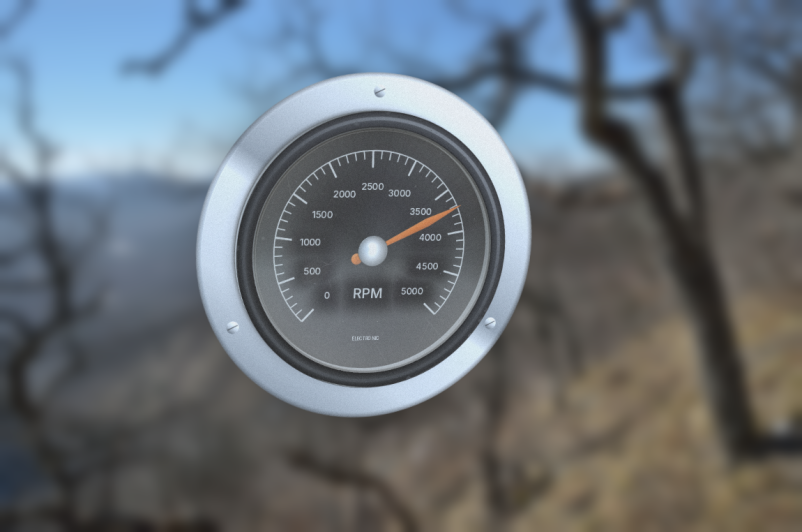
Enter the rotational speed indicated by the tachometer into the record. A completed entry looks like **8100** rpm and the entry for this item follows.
**3700** rpm
